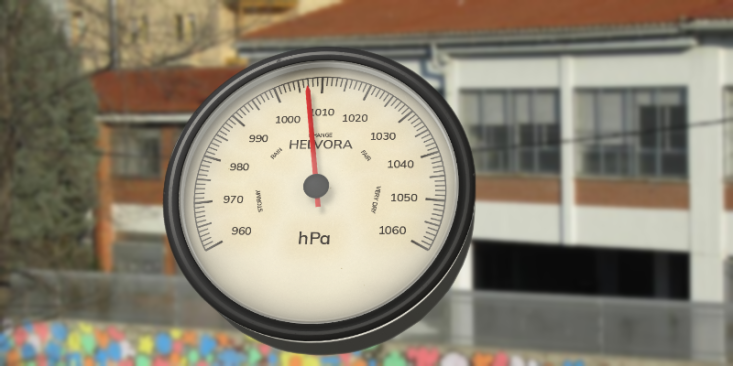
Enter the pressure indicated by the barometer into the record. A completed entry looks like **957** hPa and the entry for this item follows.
**1007** hPa
